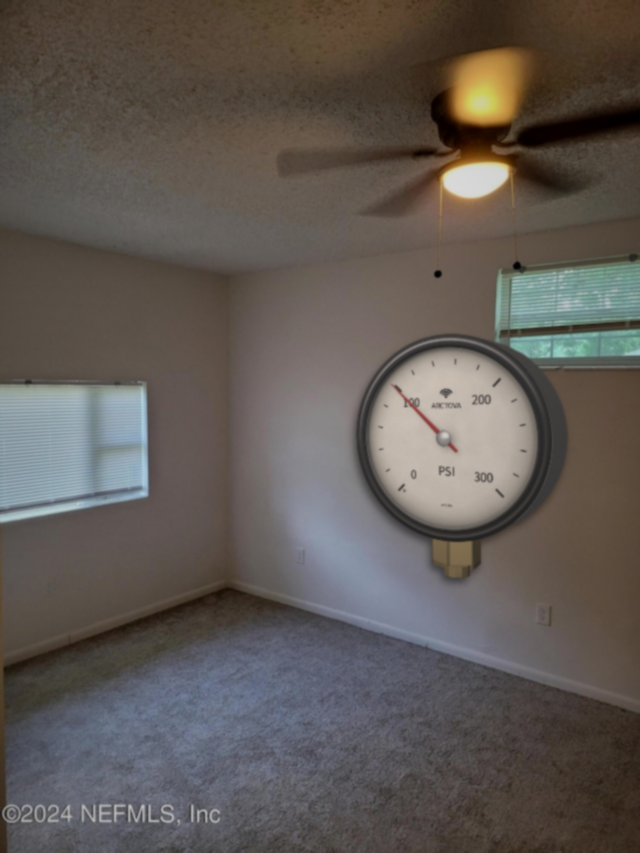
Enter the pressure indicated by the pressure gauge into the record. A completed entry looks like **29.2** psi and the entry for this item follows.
**100** psi
